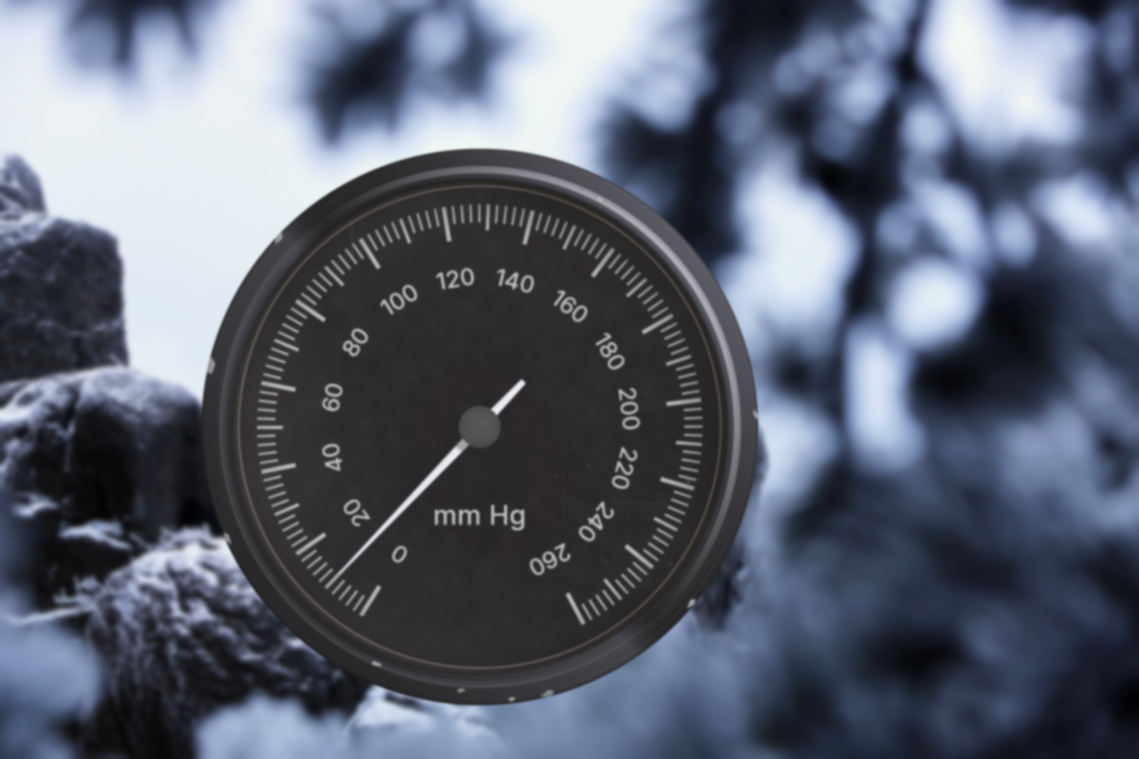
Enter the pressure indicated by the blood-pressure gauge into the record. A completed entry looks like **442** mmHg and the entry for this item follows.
**10** mmHg
